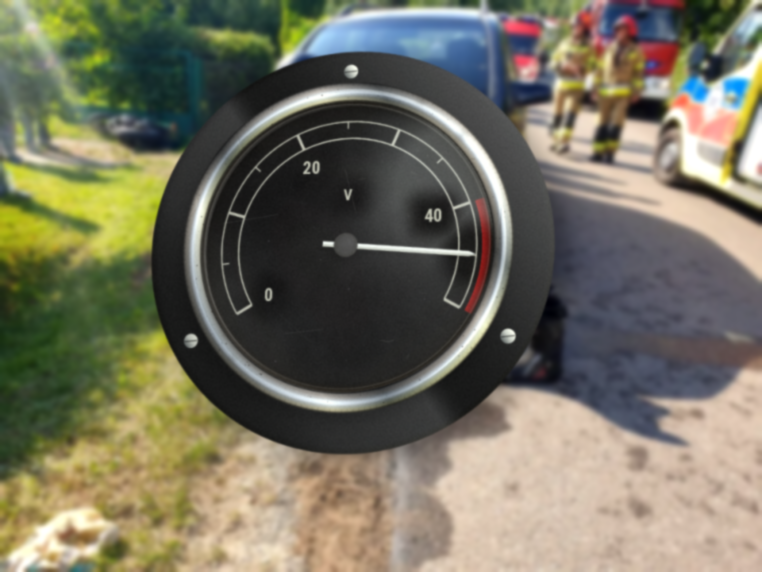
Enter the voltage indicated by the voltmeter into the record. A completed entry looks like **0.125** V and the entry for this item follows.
**45** V
